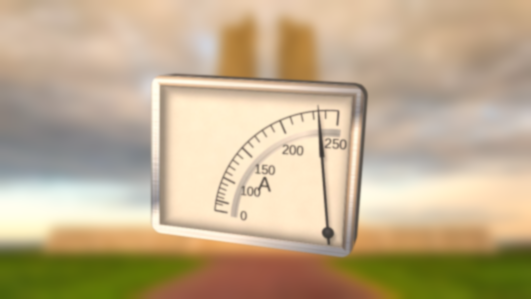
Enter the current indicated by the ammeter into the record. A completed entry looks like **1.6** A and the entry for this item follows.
**235** A
